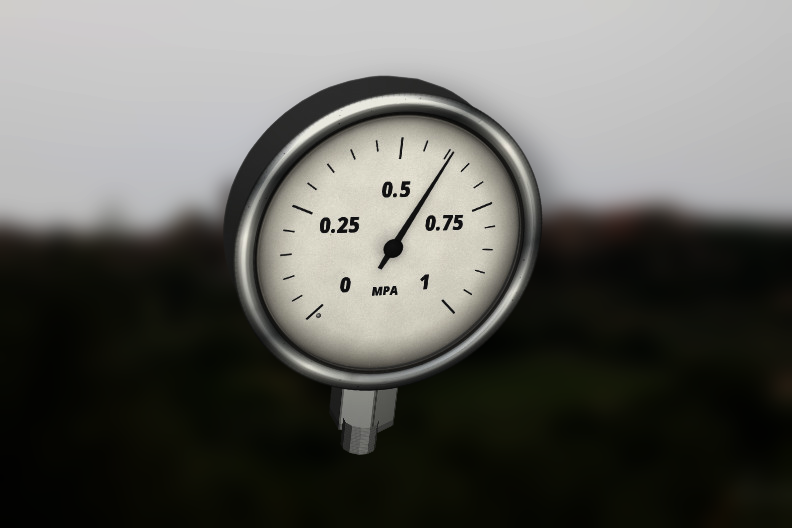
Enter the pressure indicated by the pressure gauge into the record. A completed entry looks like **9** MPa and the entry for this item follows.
**0.6** MPa
